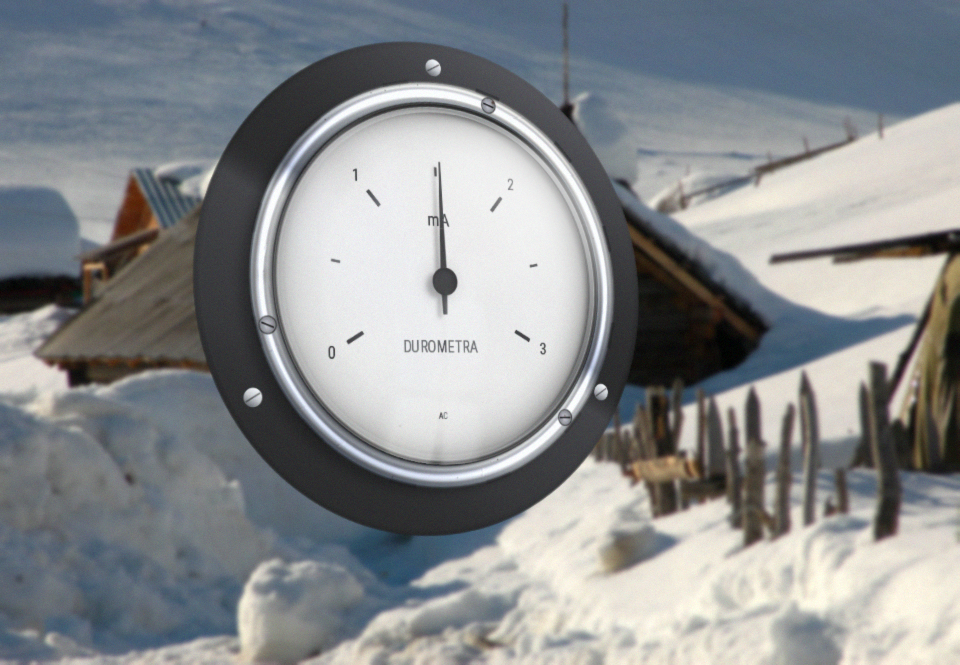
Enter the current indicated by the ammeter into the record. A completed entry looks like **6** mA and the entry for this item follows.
**1.5** mA
